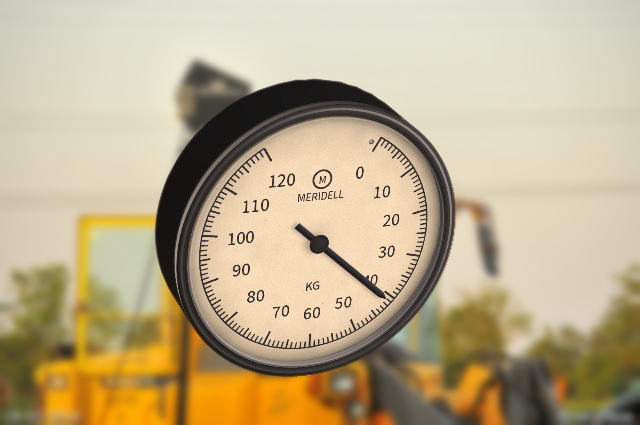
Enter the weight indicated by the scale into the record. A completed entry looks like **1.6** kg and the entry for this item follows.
**41** kg
